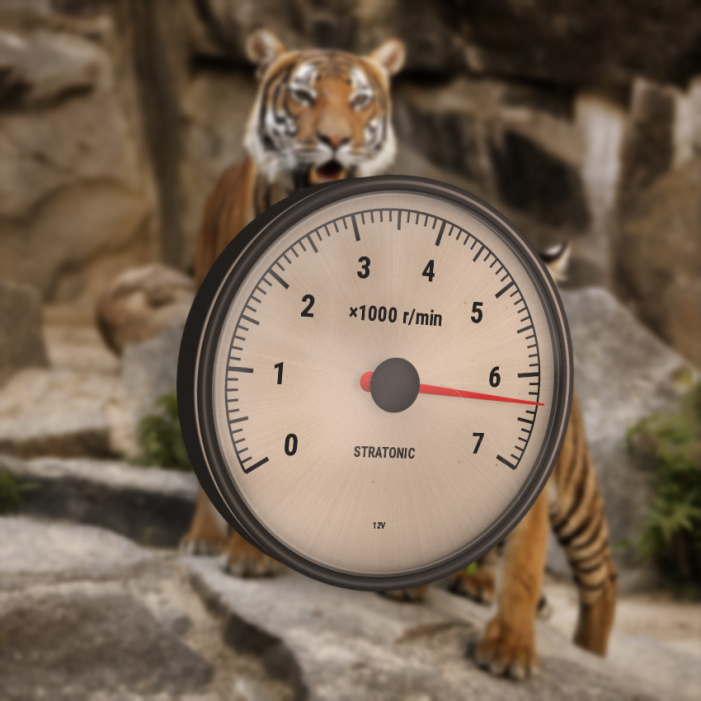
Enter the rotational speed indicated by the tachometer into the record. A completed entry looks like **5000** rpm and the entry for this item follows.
**6300** rpm
